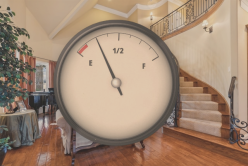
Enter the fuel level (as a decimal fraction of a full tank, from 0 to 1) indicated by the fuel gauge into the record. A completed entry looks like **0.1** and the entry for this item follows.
**0.25**
